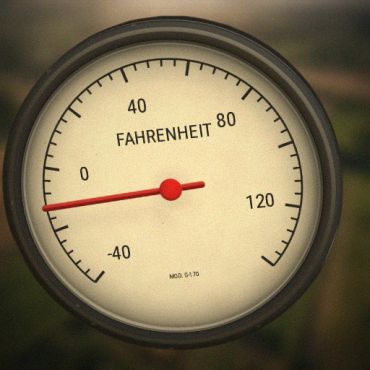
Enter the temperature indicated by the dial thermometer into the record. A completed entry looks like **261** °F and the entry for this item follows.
**-12** °F
